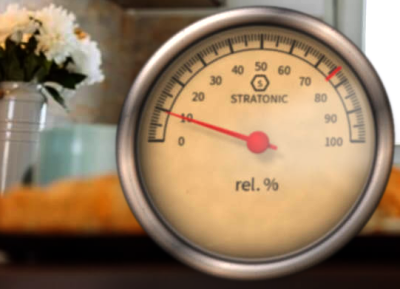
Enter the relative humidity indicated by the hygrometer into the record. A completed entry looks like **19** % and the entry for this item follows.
**10** %
